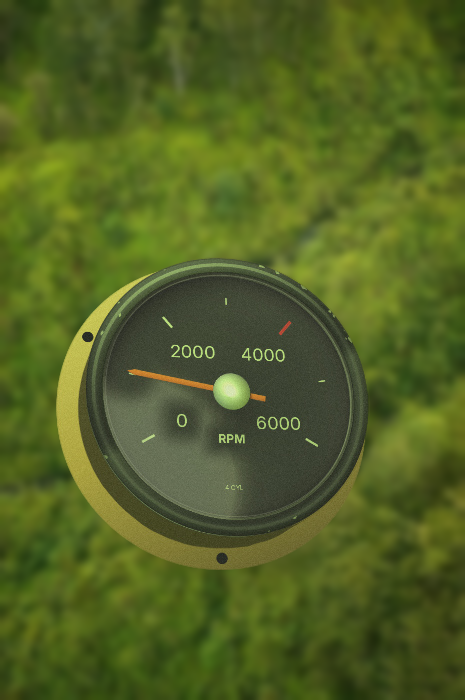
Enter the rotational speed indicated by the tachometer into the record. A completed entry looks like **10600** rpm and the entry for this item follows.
**1000** rpm
